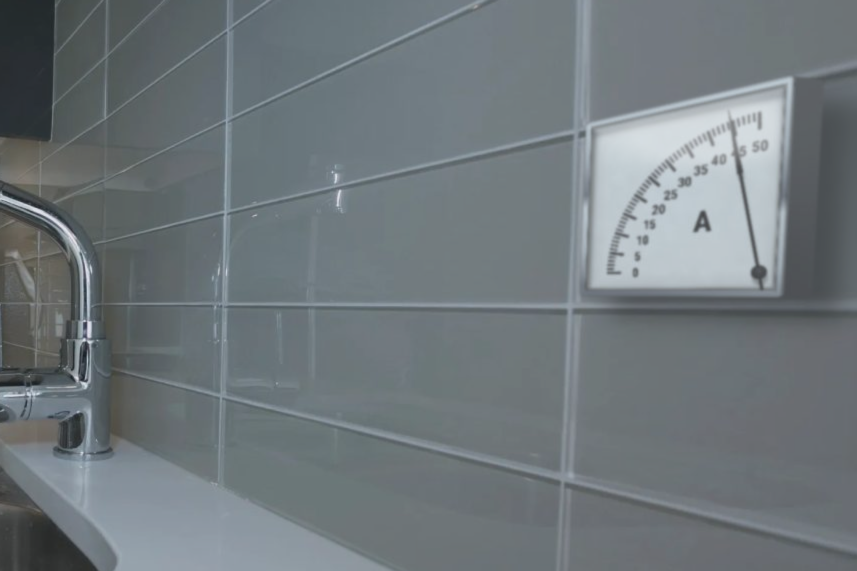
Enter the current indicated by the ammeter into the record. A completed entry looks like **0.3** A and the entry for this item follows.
**45** A
